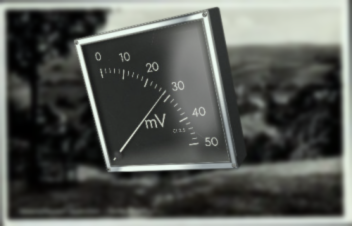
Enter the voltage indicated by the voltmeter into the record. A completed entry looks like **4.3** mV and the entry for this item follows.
**28** mV
